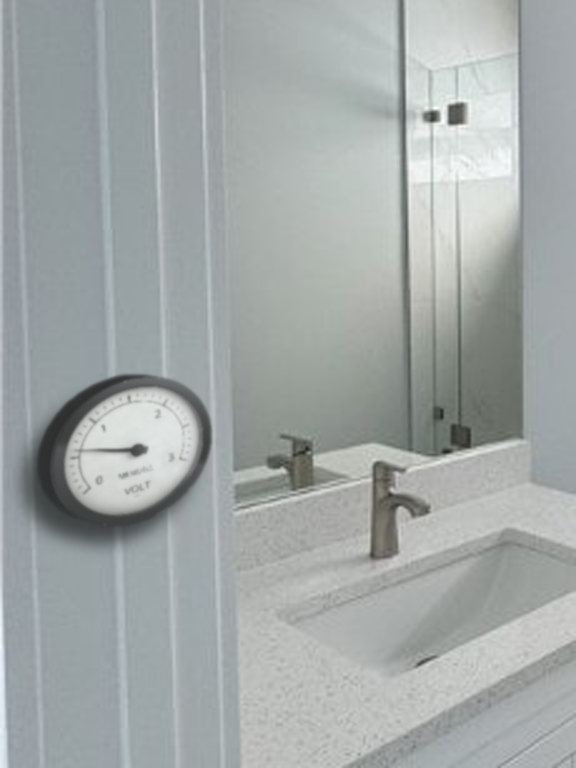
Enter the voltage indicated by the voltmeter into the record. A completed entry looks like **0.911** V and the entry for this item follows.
**0.6** V
